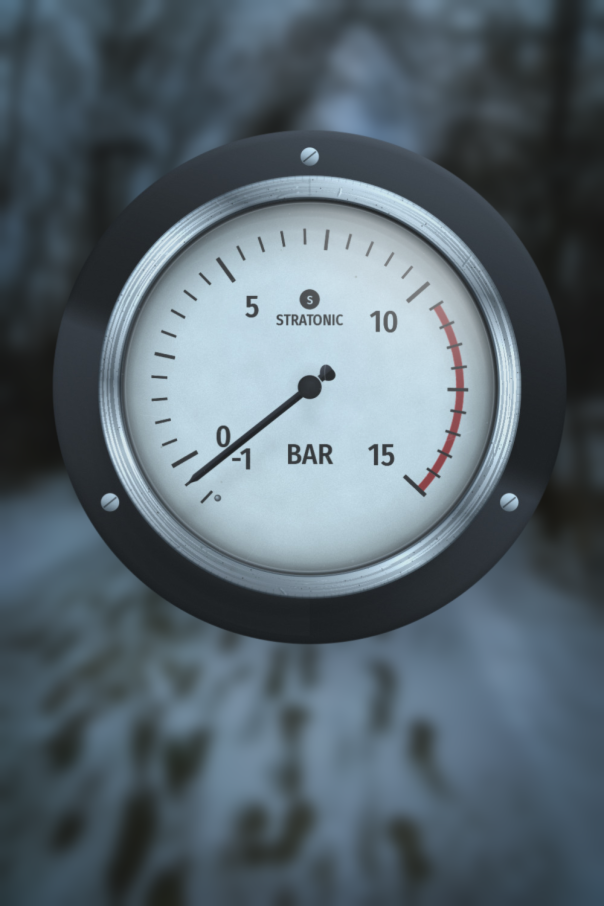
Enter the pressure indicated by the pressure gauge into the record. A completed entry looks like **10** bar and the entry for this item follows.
**-0.5** bar
